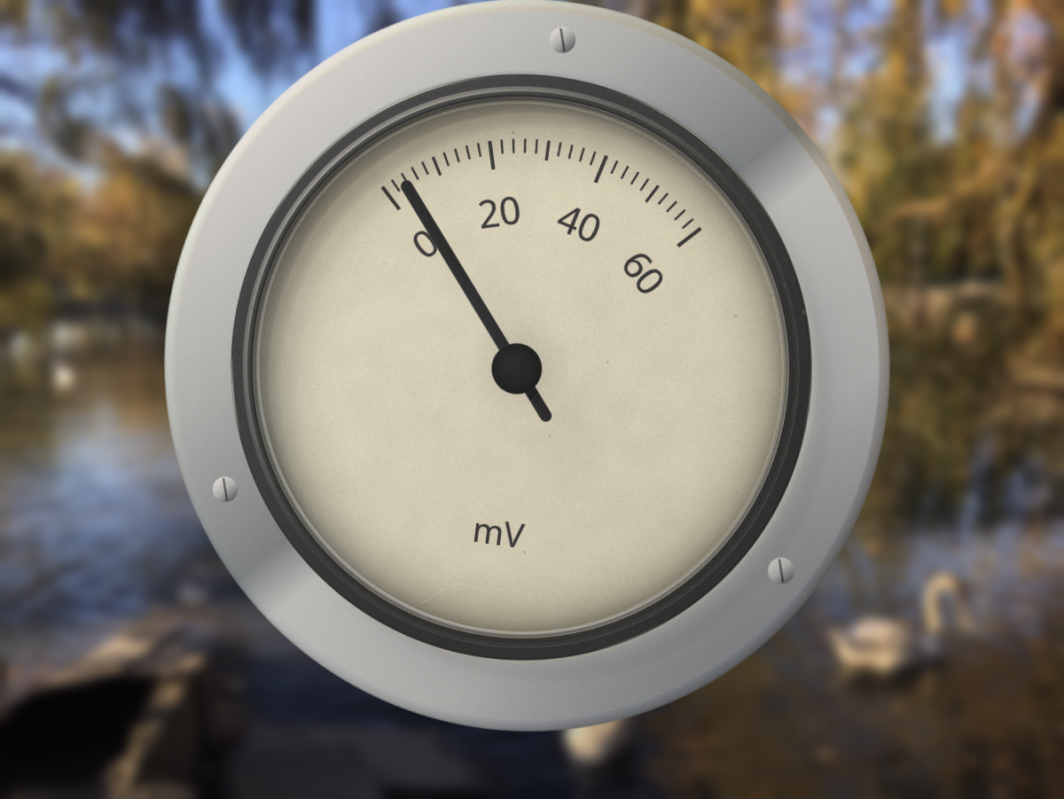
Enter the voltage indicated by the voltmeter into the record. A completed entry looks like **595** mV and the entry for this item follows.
**4** mV
